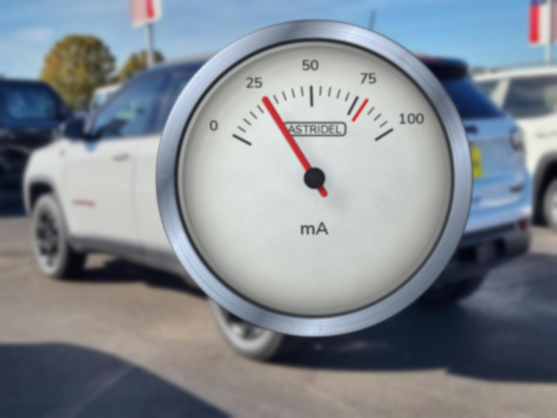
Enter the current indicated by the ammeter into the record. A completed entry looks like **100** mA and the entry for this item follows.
**25** mA
